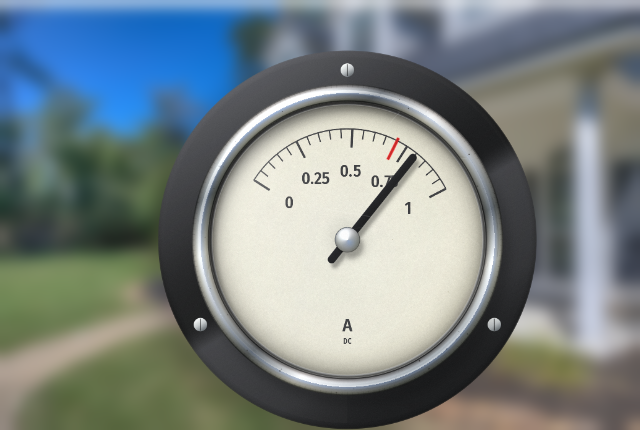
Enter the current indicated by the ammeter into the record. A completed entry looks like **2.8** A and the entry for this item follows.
**0.8** A
